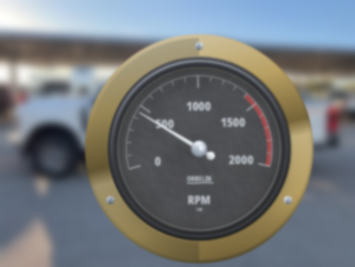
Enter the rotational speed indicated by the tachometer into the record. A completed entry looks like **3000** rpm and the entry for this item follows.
**450** rpm
